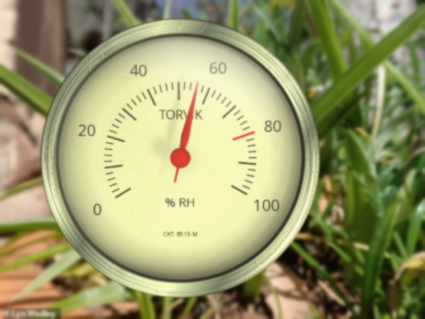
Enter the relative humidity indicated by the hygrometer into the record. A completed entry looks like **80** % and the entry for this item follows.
**56** %
